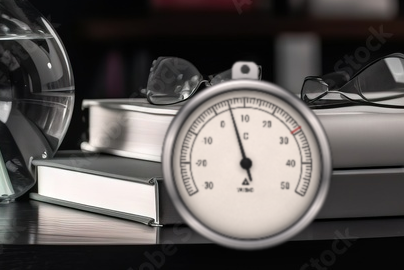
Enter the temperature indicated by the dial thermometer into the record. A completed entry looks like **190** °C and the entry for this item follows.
**5** °C
